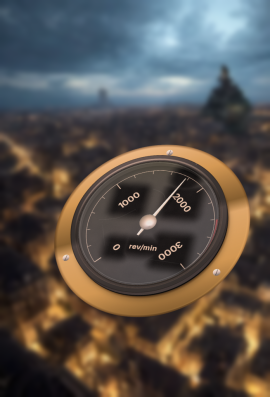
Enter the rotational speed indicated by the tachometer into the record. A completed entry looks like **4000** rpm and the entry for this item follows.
**1800** rpm
